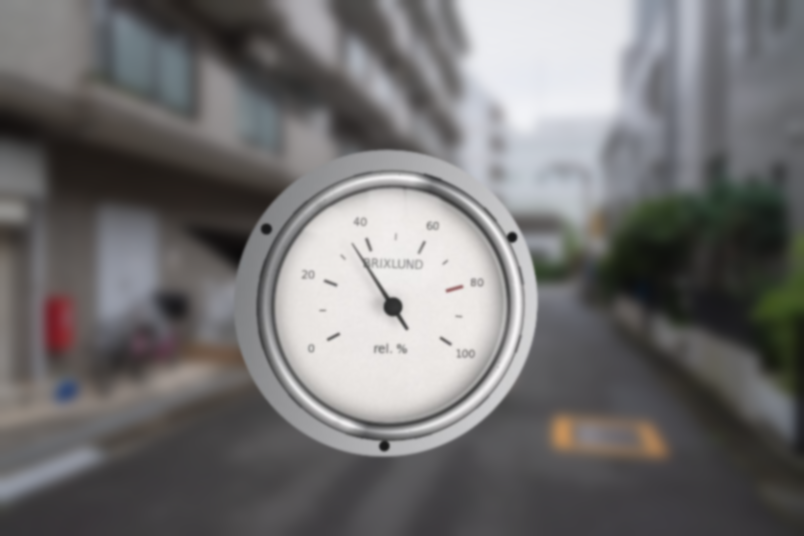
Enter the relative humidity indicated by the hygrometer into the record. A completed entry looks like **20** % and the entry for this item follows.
**35** %
